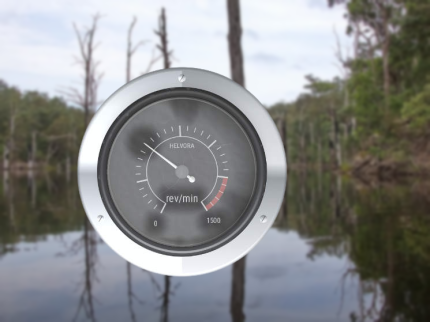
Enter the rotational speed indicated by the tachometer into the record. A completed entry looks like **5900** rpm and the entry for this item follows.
**500** rpm
